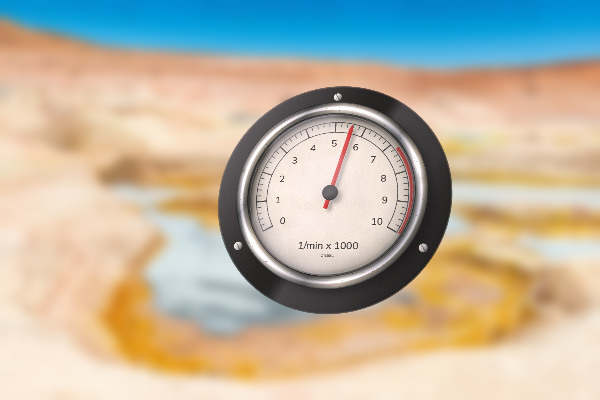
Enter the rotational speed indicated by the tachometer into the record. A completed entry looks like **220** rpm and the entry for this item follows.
**5600** rpm
